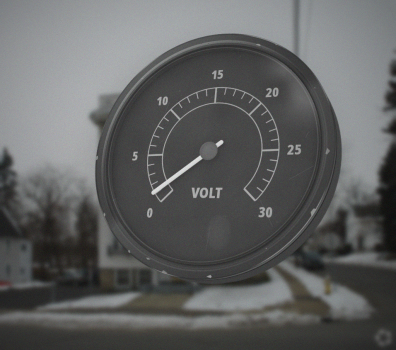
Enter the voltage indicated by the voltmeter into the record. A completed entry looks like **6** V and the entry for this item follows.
**1** V
